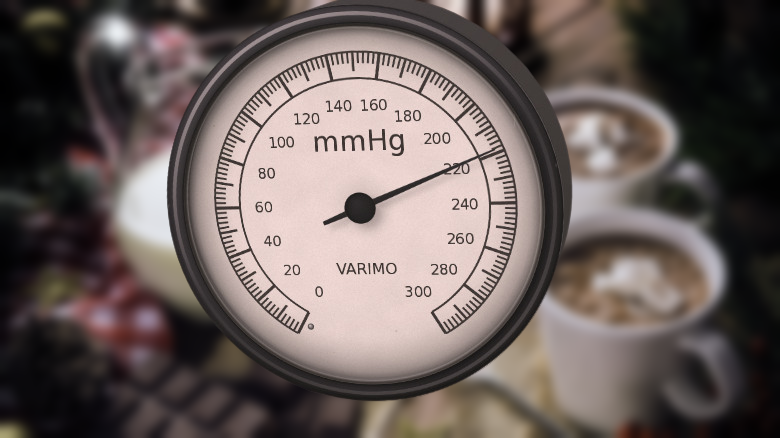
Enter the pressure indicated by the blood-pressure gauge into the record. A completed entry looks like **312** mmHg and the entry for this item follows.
**218** mmHg
